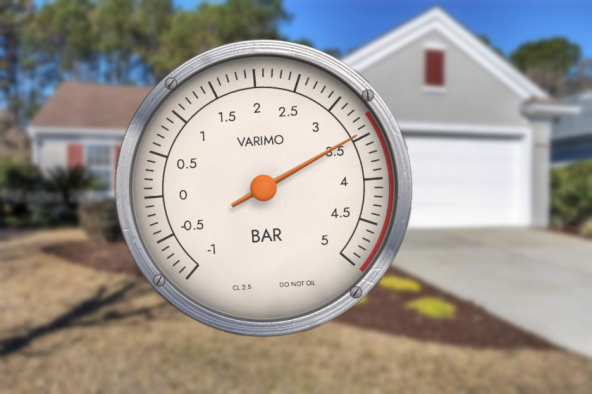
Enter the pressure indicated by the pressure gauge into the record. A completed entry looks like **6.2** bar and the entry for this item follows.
**3.45** bar
